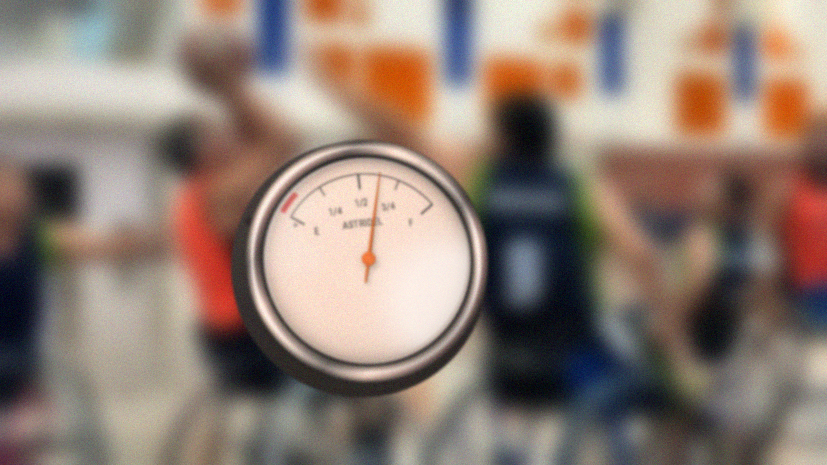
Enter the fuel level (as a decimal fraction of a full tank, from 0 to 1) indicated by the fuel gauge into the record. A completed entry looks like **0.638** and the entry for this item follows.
**0.625**
